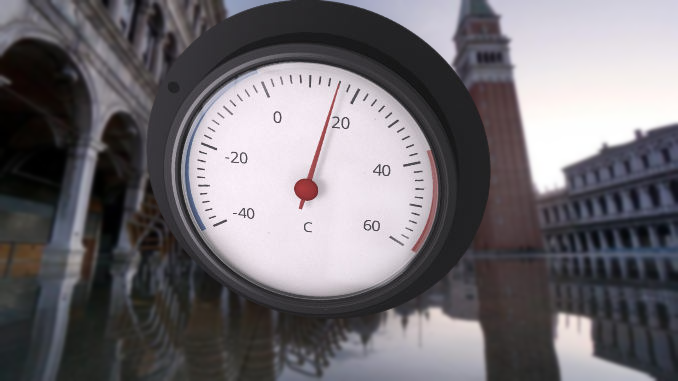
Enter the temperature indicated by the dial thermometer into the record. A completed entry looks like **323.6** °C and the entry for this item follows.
**16** °C
